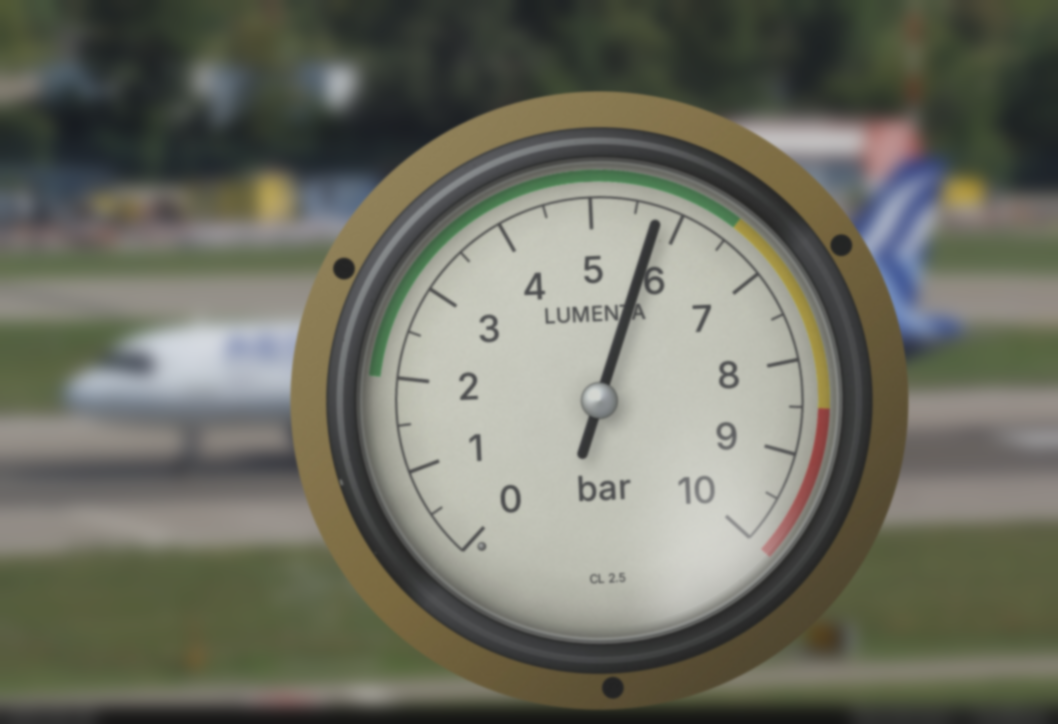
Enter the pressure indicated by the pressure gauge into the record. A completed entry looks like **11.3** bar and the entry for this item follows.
**5.75** bar
